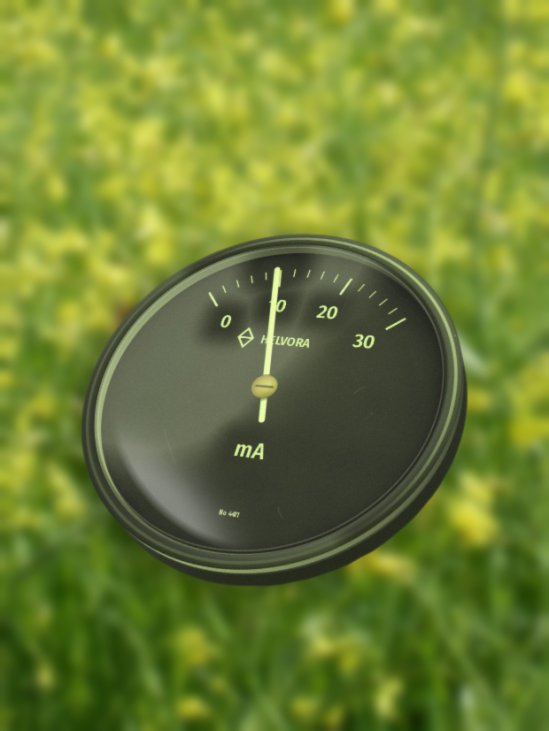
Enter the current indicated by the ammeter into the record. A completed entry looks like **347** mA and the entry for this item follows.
**10** mA
